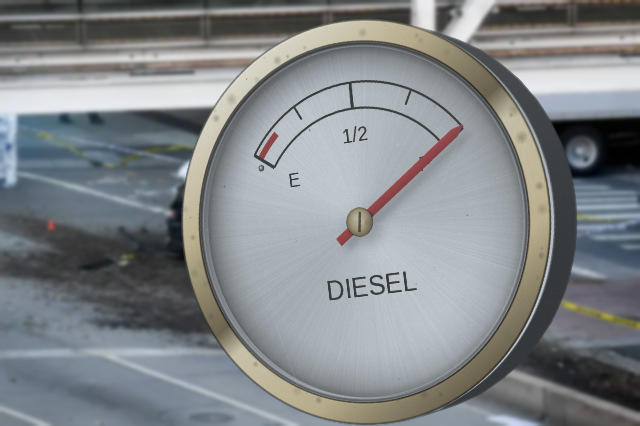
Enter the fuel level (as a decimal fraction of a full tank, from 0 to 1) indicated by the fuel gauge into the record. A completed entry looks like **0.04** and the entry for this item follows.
**1**
